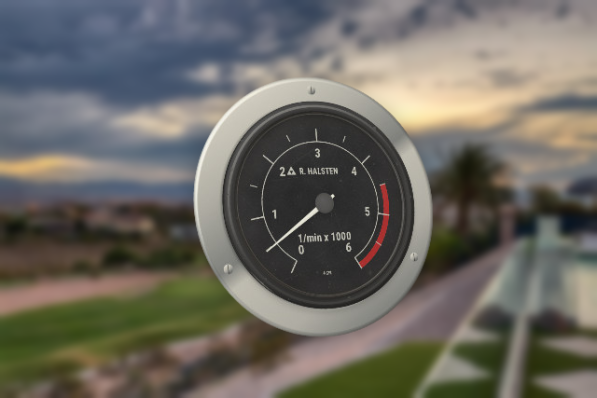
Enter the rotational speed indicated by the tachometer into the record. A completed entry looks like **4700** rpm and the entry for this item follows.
**500** rpm
